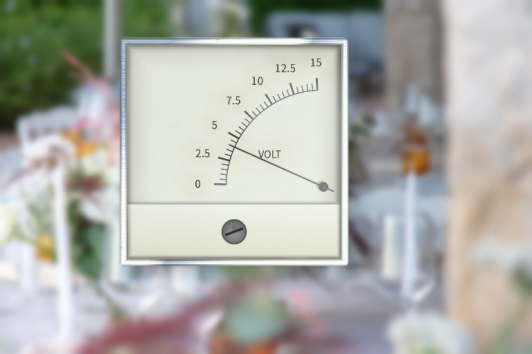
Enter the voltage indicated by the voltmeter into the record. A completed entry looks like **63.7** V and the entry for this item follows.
**4** V
